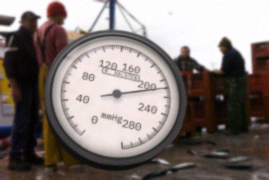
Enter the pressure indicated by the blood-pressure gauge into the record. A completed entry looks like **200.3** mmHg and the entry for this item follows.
**210** mmHg
